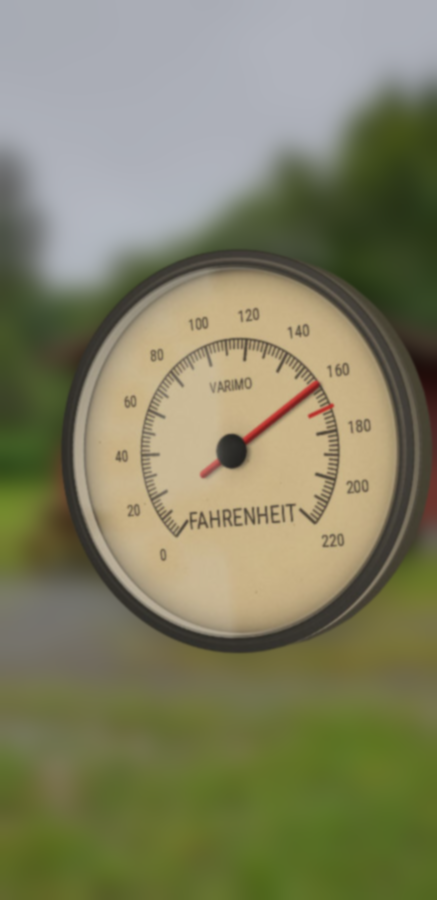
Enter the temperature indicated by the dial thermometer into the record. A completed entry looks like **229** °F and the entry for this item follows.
**160** °F
